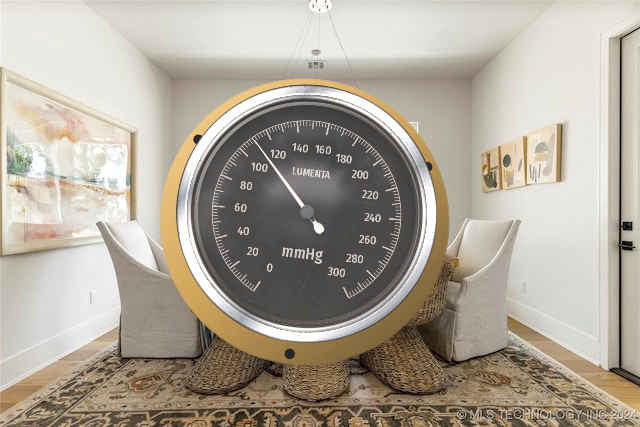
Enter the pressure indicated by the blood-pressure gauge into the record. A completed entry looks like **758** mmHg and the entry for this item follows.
**110** mmHg
